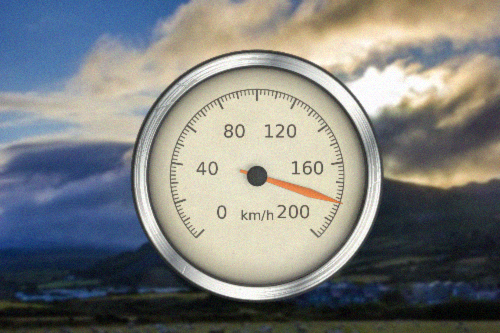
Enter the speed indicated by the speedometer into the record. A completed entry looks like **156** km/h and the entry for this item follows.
**180** km/h
